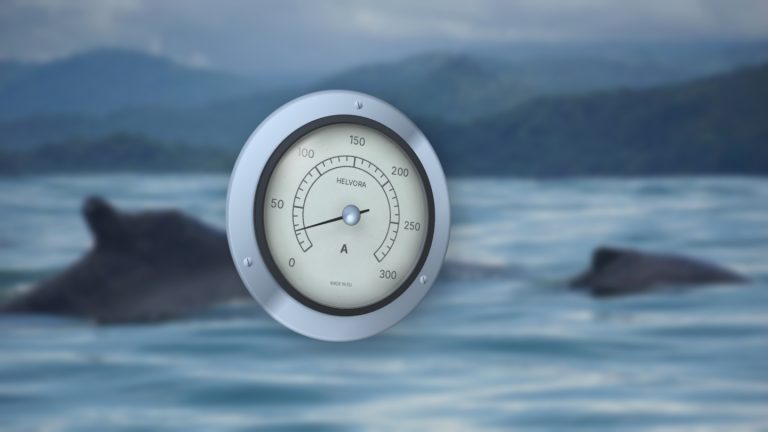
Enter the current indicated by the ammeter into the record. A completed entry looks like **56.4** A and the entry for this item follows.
**25** A
